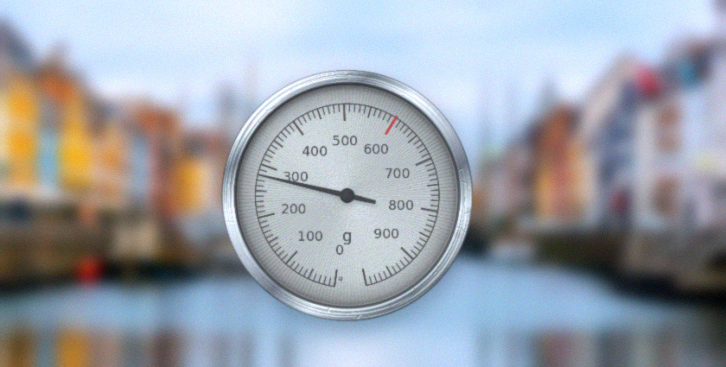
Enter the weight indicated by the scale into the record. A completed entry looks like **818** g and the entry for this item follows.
**280** g
